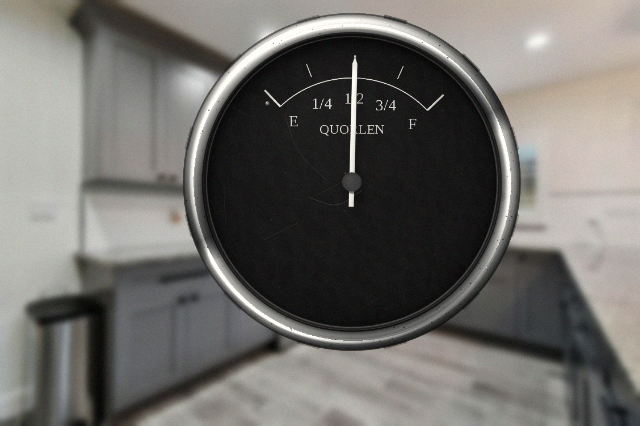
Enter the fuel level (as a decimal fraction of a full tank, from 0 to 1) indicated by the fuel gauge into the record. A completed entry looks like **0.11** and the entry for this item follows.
**0.5**
